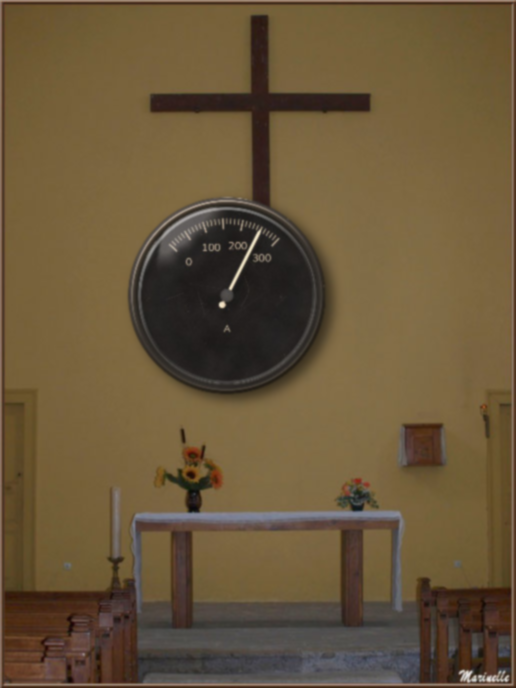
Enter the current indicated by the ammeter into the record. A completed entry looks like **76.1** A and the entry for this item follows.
**250** A
